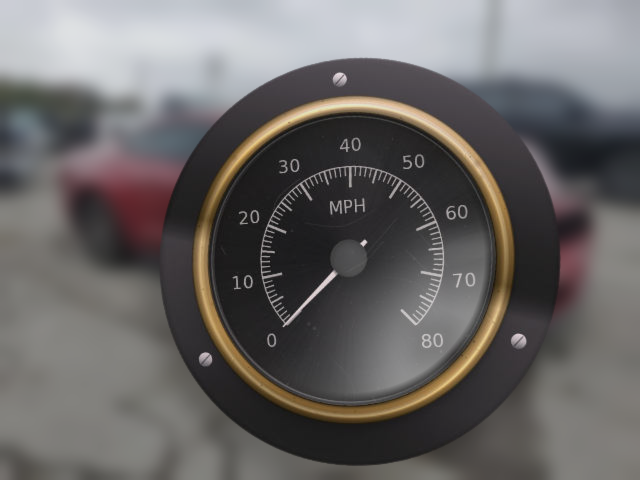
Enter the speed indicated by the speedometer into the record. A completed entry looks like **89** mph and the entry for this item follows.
**0** mph
